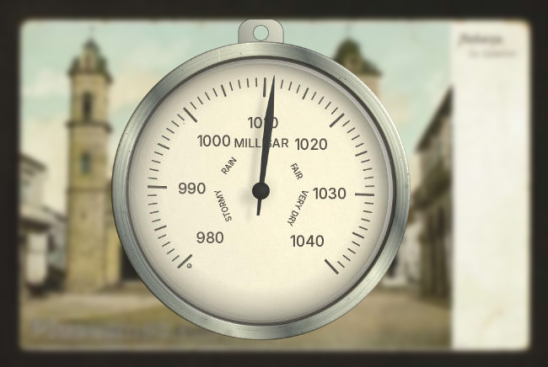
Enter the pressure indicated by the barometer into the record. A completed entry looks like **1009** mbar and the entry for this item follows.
**1011** mbar
